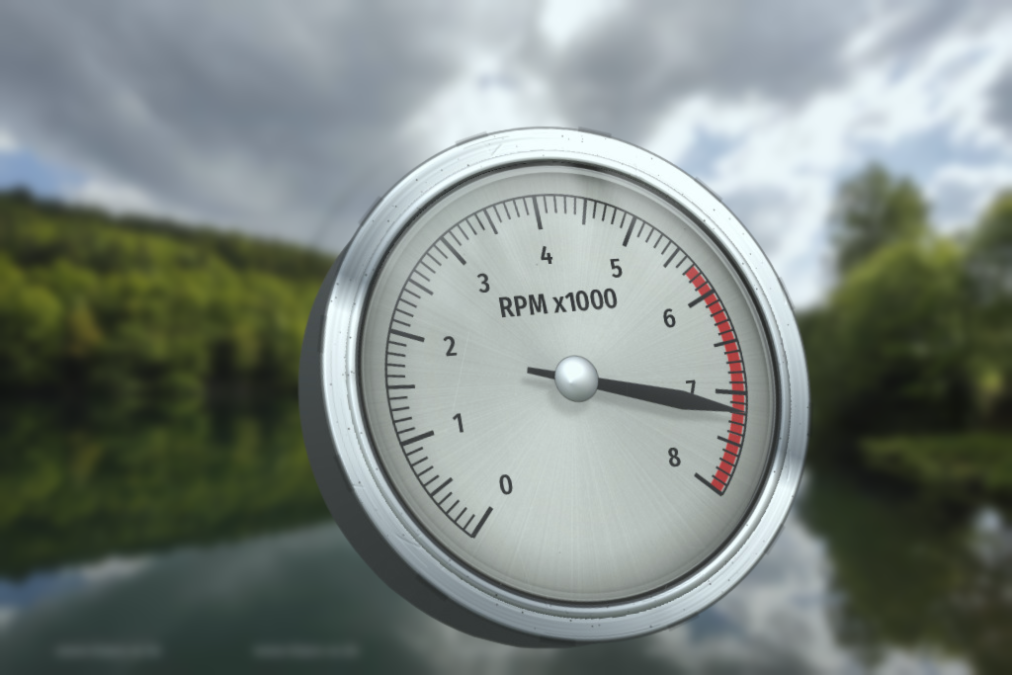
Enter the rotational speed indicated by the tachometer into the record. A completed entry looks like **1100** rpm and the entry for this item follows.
**7200** rpm
